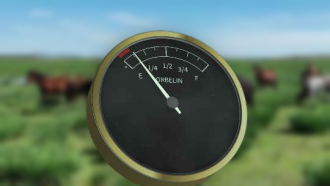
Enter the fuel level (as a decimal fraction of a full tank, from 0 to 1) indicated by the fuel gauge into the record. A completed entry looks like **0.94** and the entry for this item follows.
**0.125**
